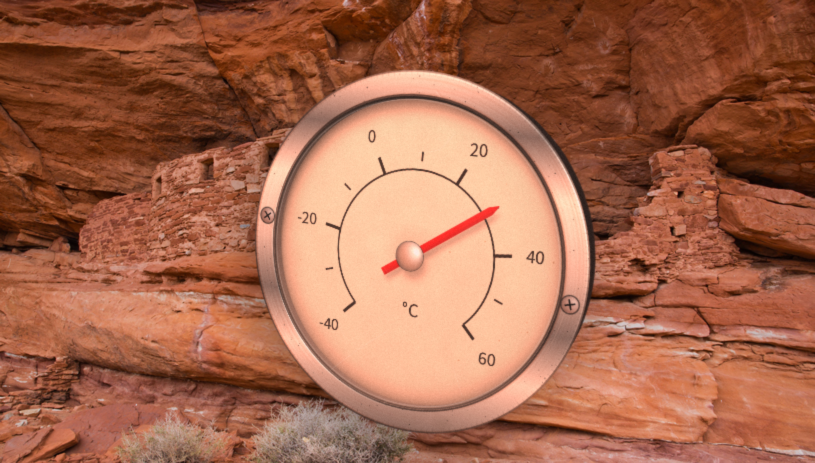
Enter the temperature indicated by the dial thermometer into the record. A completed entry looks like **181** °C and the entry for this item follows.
**30** °C
